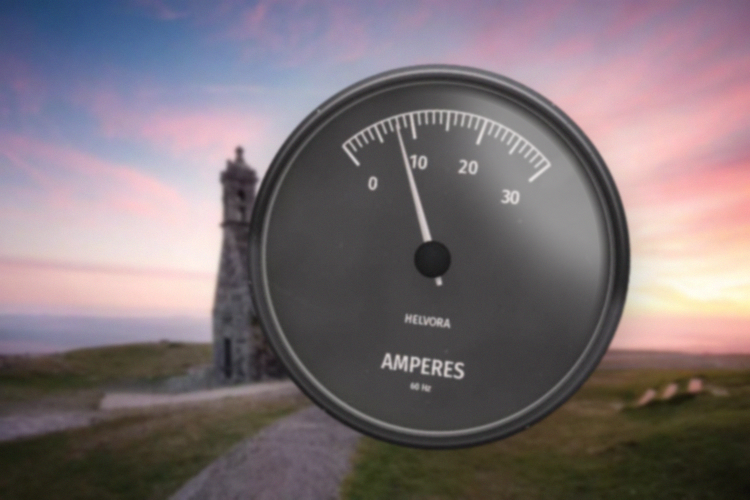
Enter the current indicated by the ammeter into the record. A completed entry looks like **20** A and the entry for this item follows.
**8** A
